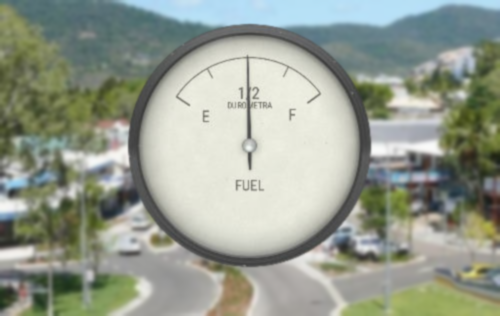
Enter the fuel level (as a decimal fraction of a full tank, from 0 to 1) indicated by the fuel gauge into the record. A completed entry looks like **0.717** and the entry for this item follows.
**0.5**
